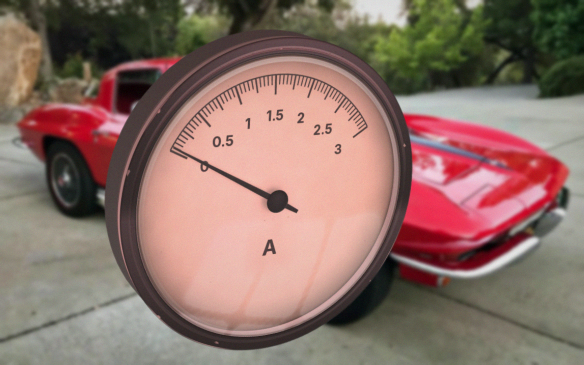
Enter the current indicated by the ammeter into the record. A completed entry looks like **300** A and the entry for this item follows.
**0.05** A
